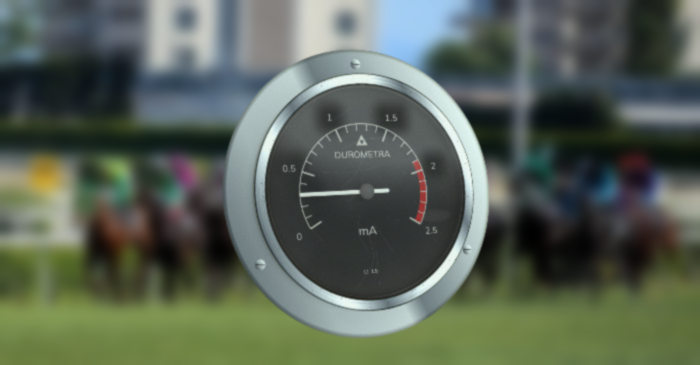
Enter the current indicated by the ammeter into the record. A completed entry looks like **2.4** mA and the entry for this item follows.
**0.3** mA
